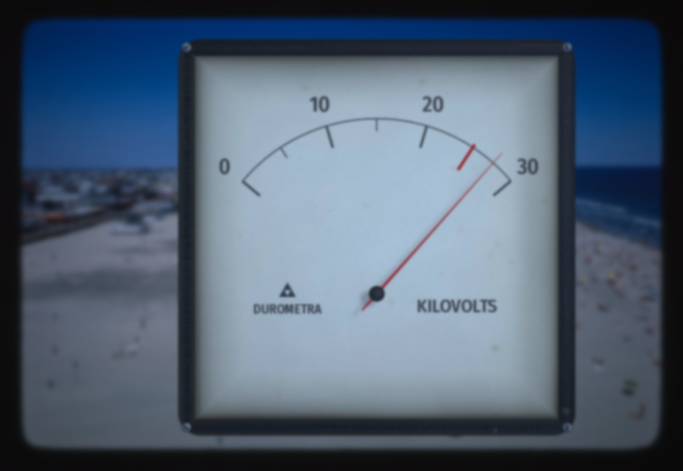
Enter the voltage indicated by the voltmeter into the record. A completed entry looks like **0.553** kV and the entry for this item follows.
**27.5** kV
